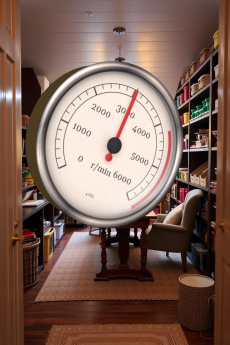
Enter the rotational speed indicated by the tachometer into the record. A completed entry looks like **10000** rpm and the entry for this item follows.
**3000** rpm
